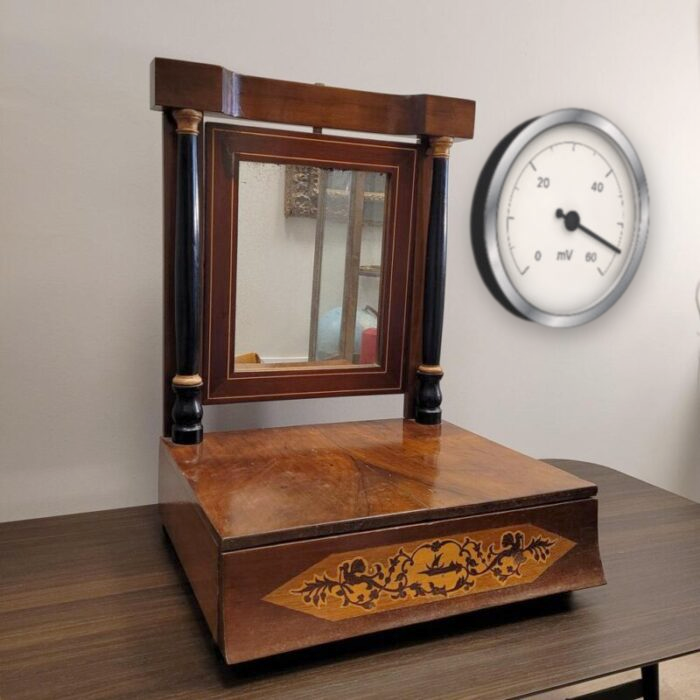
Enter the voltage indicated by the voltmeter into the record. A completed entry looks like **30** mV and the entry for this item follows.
**55** mV
